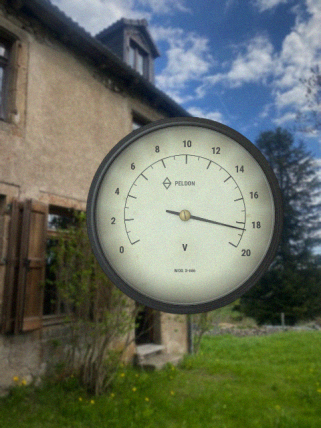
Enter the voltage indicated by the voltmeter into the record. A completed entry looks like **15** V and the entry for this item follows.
**18.5** V
